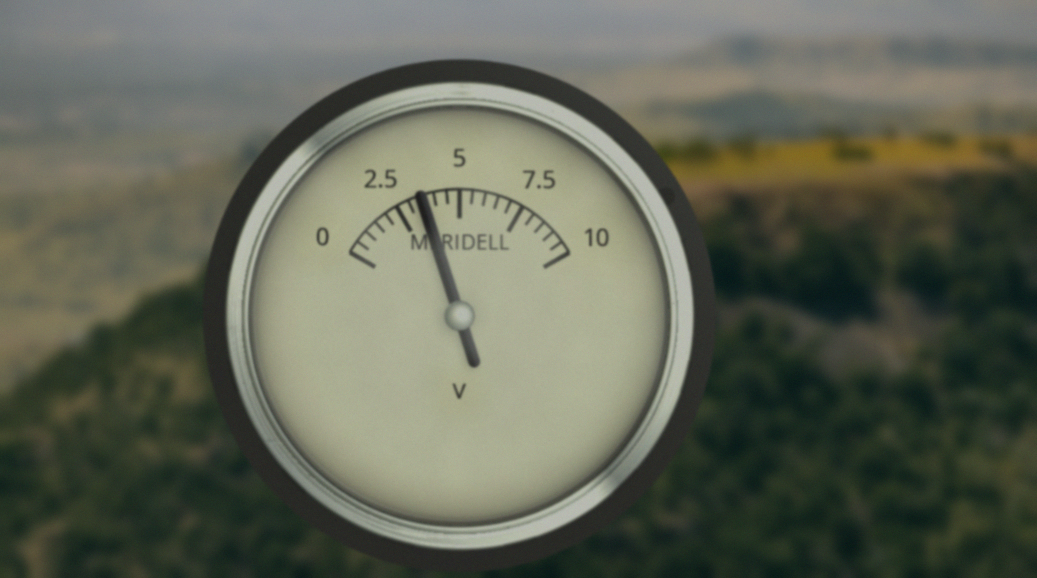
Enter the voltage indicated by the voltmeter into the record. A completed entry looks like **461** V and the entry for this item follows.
**3.5** V
